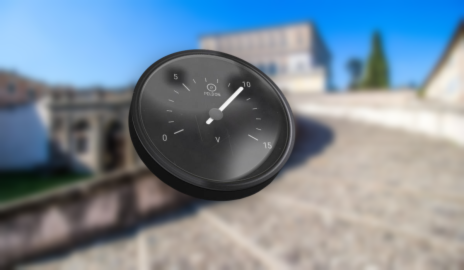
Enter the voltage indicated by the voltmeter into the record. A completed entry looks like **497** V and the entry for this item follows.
**10** V
